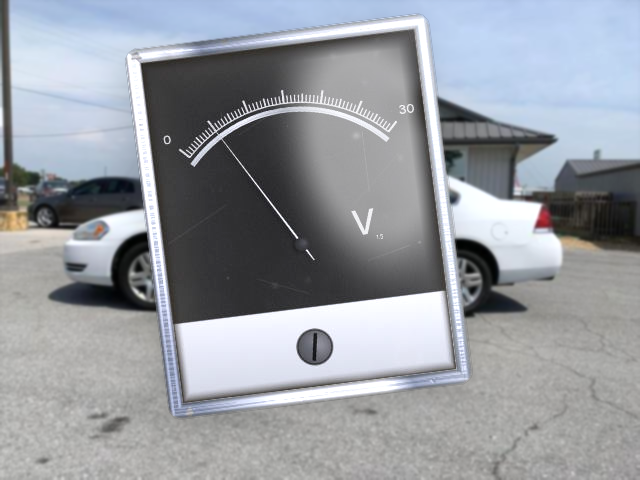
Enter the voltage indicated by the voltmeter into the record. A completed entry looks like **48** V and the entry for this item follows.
**5** V
